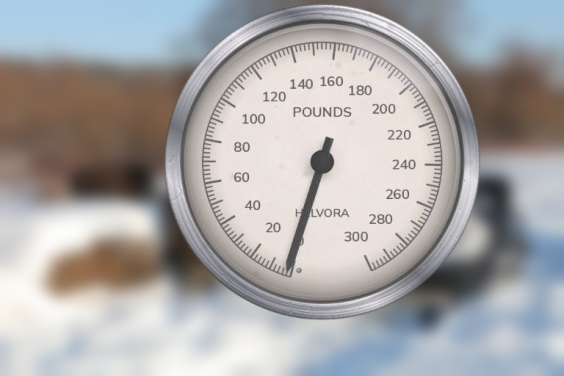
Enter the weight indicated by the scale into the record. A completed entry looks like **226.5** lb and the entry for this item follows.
**2** lb
